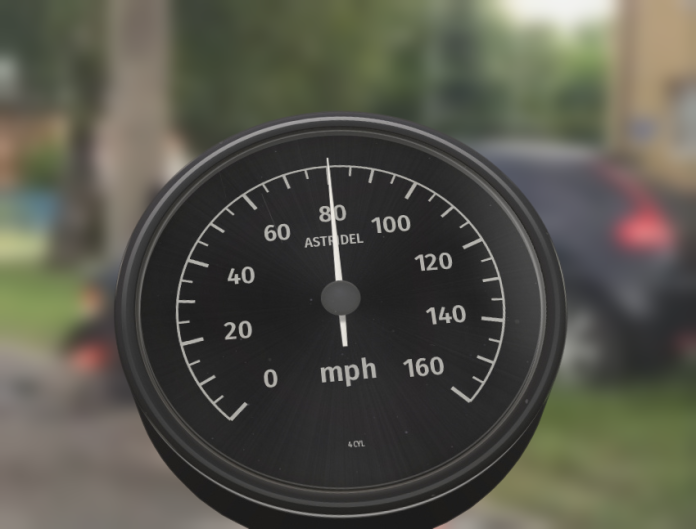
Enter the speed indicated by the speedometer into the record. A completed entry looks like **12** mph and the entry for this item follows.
**80** mph
